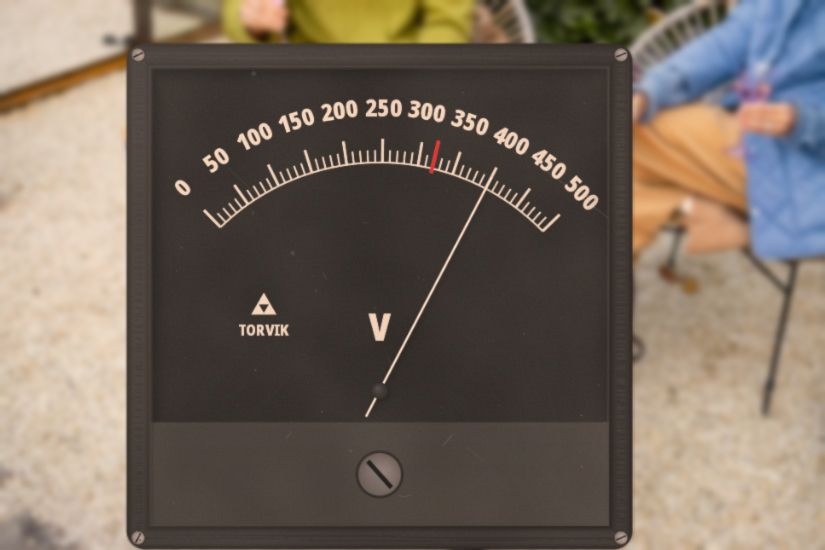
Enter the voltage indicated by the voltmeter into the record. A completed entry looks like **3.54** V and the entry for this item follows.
**400** V
